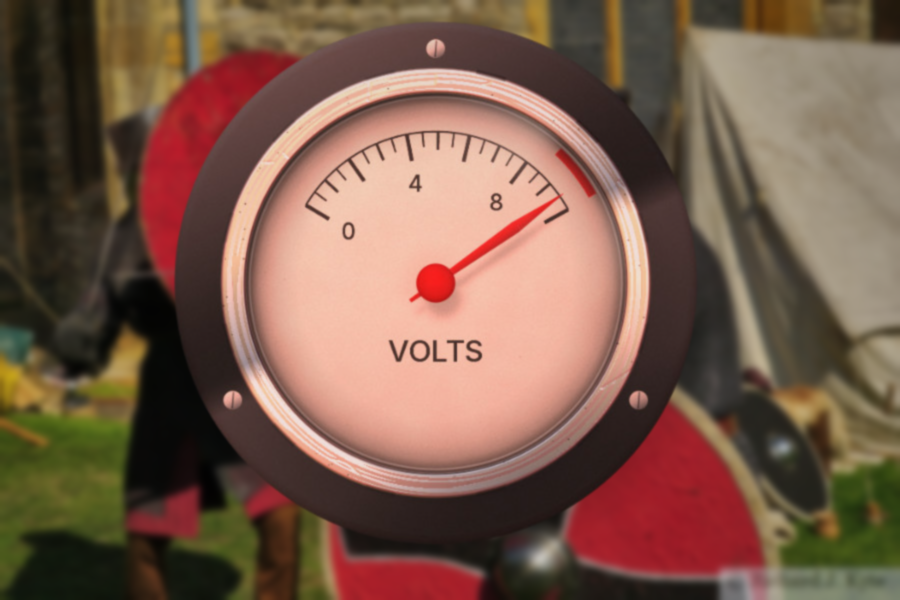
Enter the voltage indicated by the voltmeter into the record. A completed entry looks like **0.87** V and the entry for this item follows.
**9.5** V
